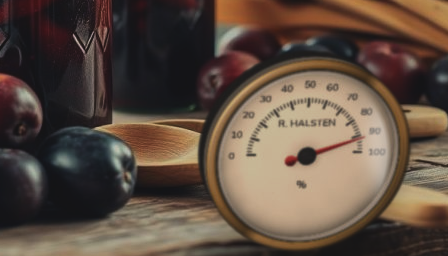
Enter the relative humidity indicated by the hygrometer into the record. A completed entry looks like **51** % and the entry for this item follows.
**90** %
